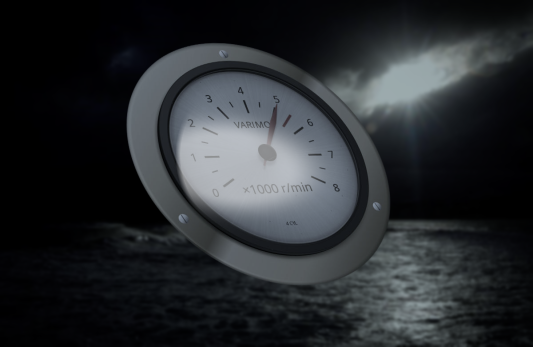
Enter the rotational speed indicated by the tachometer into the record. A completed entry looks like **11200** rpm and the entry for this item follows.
**5000** rpm
